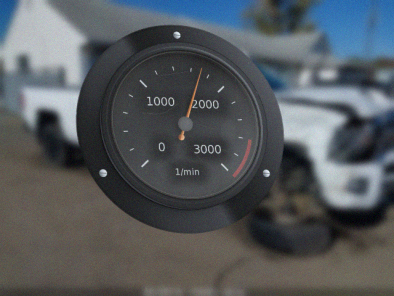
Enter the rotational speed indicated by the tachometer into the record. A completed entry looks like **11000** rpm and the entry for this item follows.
**1700** rpm
